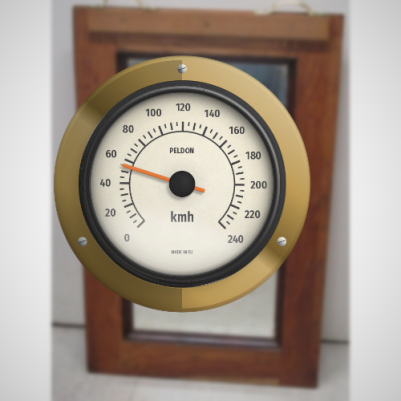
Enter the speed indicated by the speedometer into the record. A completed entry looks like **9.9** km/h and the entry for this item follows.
**55** km/h
